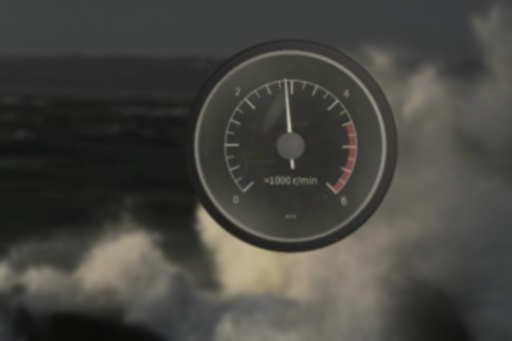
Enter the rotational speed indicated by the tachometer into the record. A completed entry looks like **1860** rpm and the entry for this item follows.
**2875** rpm
